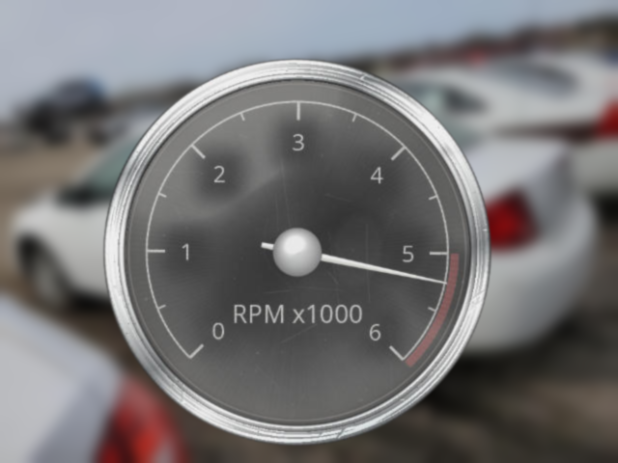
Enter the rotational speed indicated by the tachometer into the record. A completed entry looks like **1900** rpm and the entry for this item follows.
**5250** rpm
